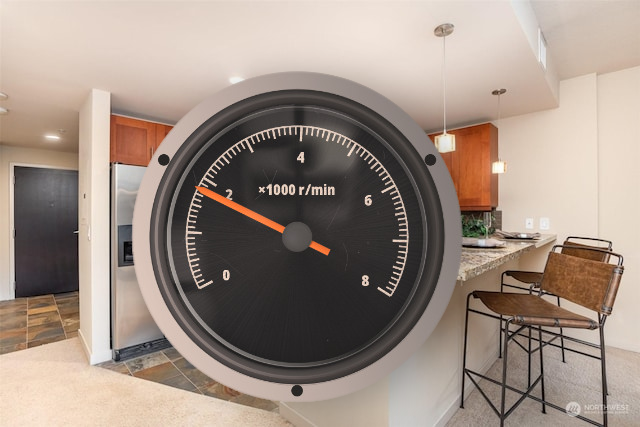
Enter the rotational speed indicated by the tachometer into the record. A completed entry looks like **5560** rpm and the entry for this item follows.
**1800** rpm
